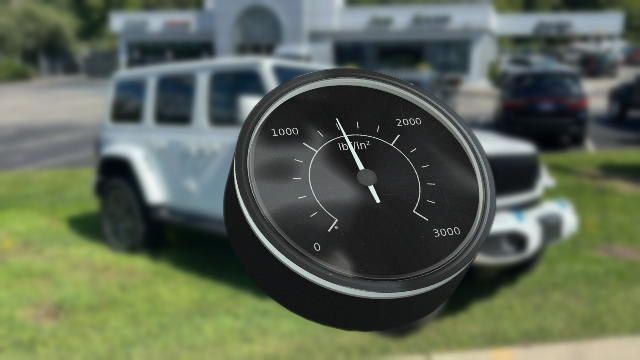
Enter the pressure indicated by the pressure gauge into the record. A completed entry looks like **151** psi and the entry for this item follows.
**1400** psi
